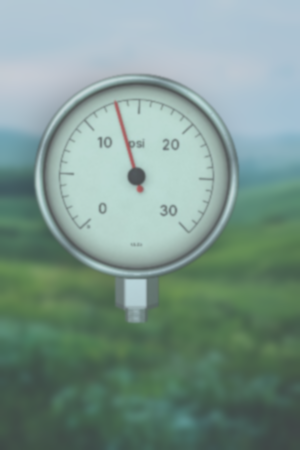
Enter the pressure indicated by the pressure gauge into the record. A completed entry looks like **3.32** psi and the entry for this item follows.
**13** psi
